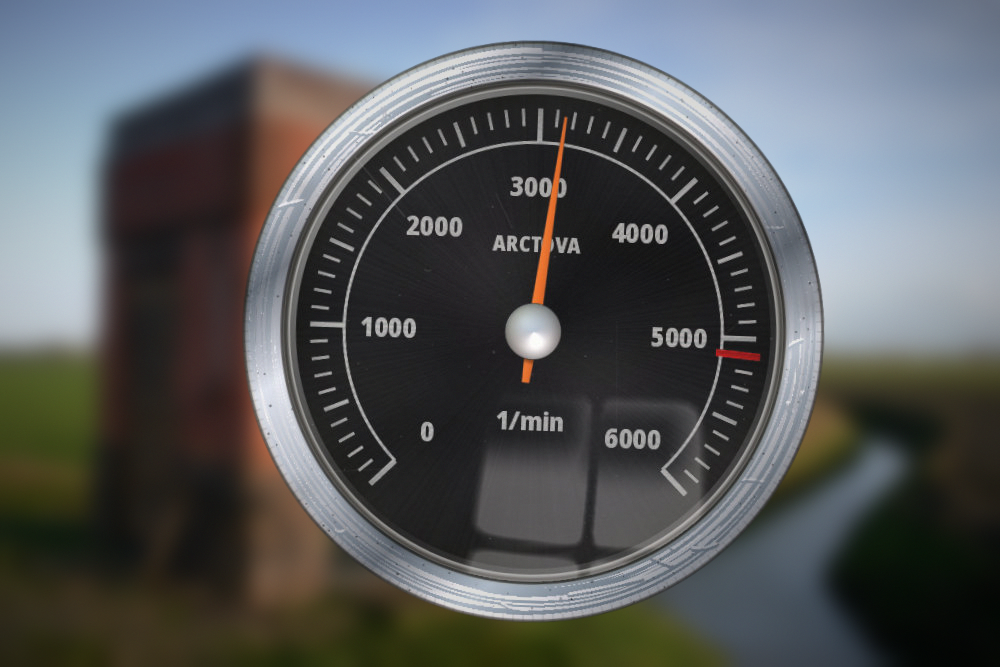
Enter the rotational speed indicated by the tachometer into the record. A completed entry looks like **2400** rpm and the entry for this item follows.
**3150** rpm
